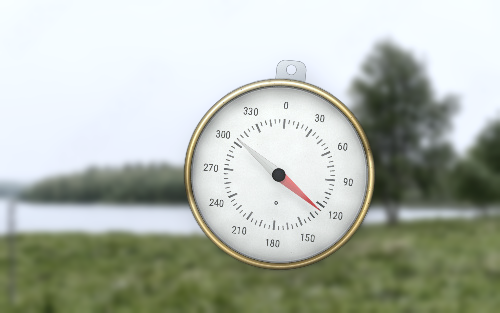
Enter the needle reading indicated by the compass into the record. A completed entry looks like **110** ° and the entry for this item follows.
**125** °
